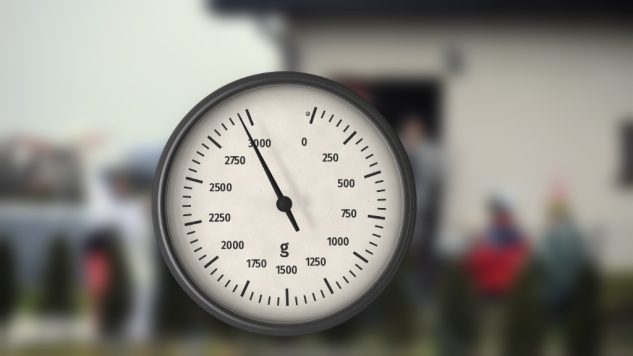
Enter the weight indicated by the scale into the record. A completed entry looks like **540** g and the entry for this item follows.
**2950** g
